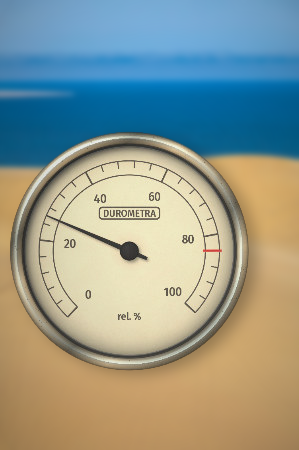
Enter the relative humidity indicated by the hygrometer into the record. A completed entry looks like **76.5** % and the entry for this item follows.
**26** %
